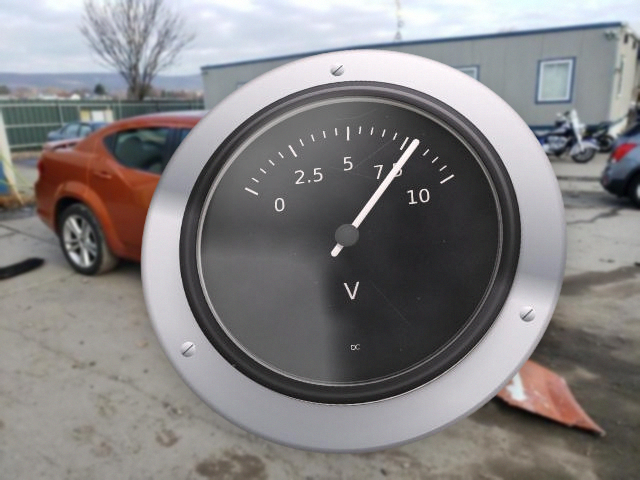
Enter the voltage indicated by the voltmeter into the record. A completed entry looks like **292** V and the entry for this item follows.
**8** V
